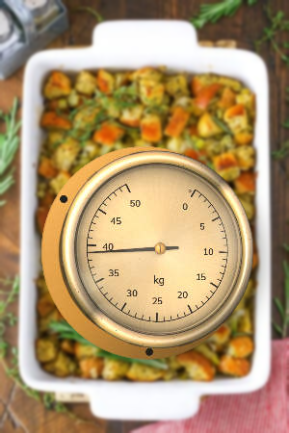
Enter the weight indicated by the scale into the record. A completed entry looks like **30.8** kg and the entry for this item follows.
**39** kg
